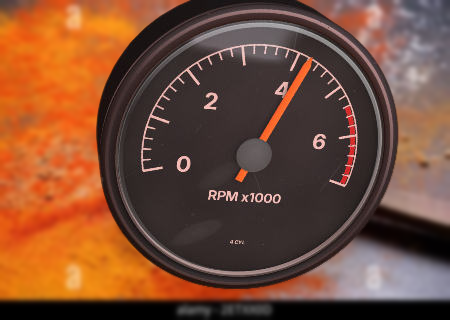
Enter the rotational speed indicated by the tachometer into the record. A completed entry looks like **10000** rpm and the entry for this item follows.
**4200** rpm
